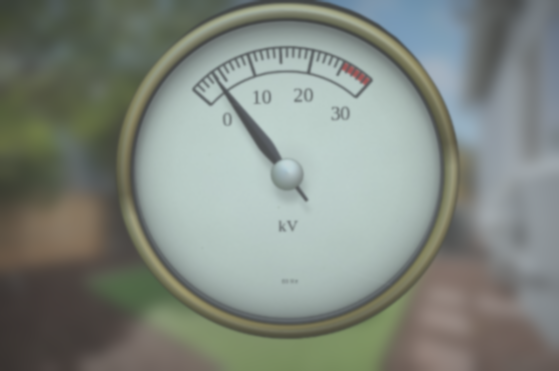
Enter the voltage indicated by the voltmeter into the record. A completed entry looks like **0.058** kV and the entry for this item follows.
**4** kV
